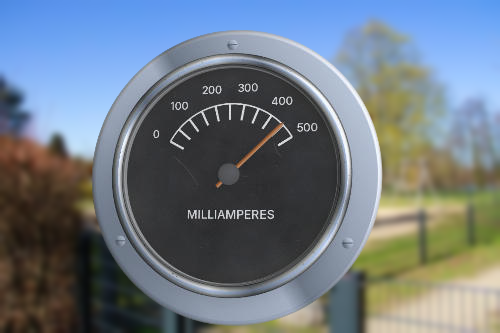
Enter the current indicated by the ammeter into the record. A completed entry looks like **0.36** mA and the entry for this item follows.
**450** mA
